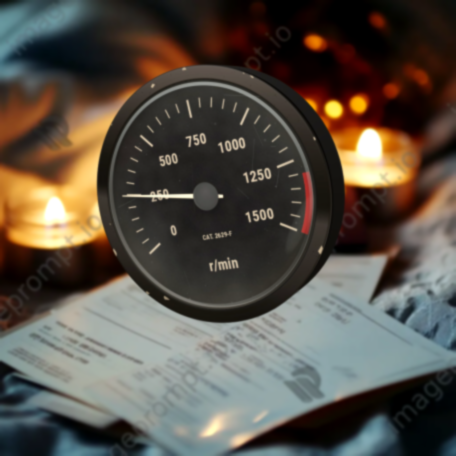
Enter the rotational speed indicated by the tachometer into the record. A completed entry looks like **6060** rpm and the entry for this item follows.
**250** rpm
